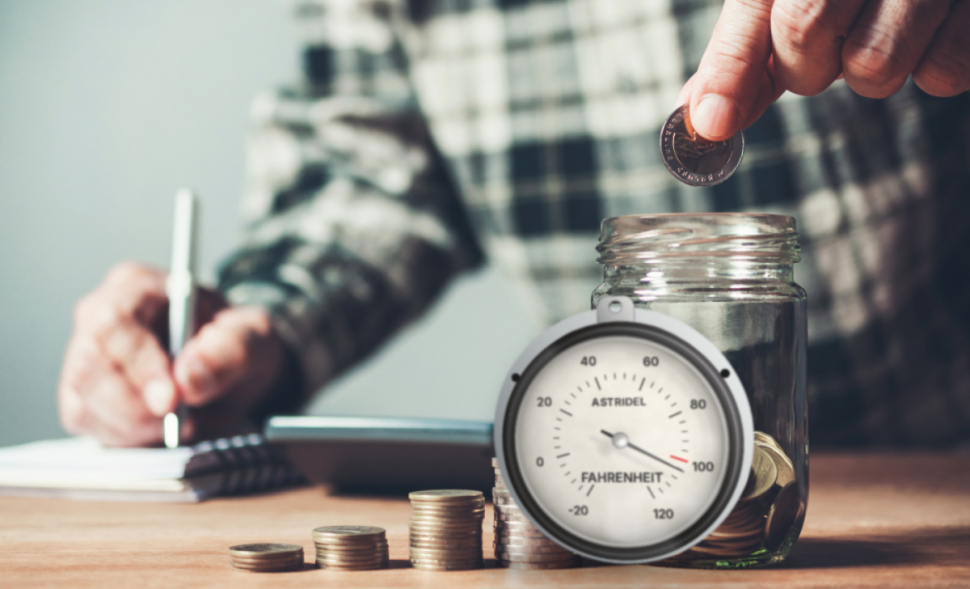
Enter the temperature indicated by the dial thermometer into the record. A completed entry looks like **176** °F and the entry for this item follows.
**104** °F
